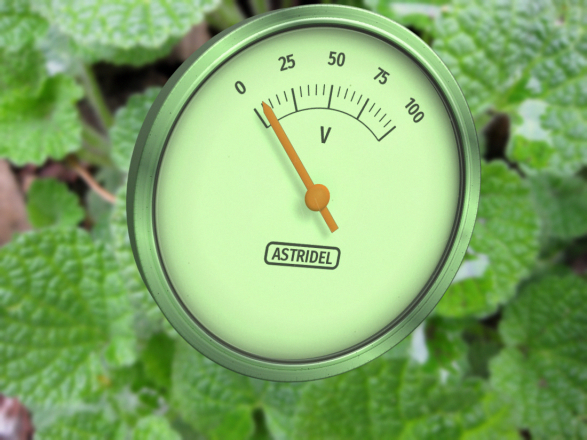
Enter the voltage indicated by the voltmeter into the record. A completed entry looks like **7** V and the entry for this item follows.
**5** V
